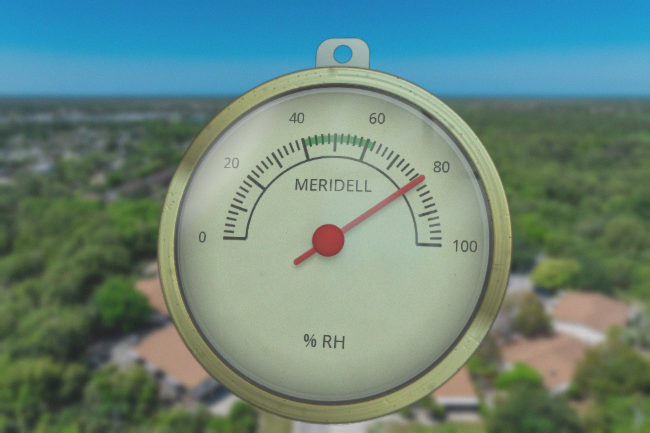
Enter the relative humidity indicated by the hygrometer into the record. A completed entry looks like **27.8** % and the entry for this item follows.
**80** %
